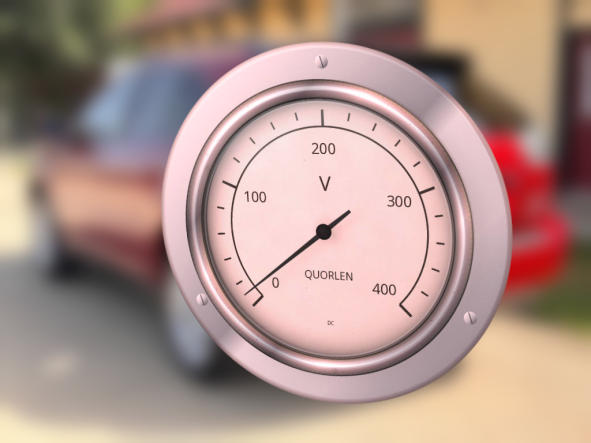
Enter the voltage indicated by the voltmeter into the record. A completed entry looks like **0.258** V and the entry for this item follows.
**10** V
